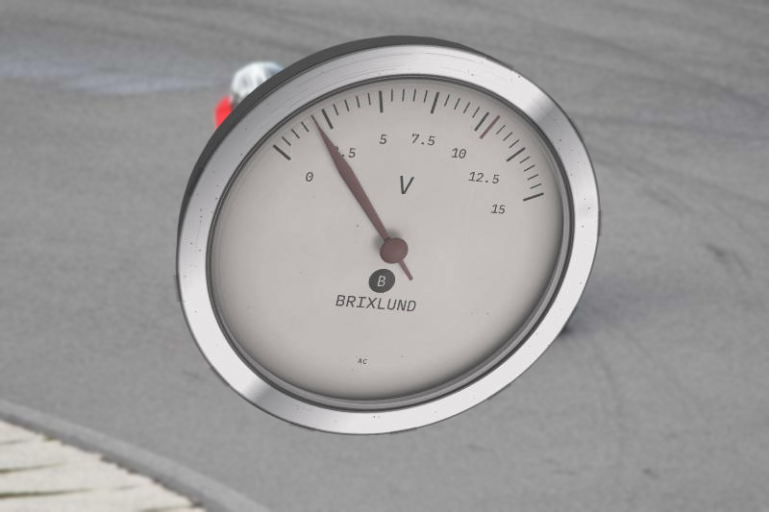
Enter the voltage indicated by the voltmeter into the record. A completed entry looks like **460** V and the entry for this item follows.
**2** V
